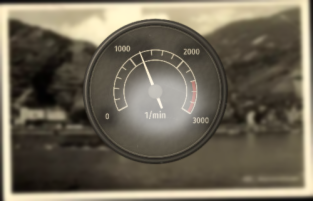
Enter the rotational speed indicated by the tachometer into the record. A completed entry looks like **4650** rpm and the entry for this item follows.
**1200** rpm
